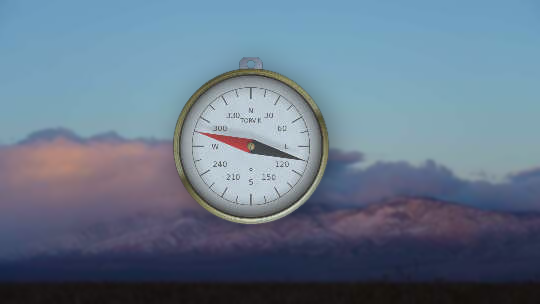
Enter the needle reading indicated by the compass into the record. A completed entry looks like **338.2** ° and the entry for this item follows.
**285** °
